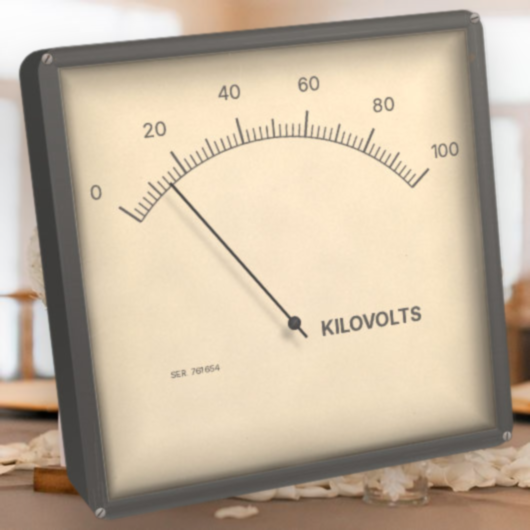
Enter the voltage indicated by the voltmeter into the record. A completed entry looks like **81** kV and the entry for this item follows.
**14** kV
